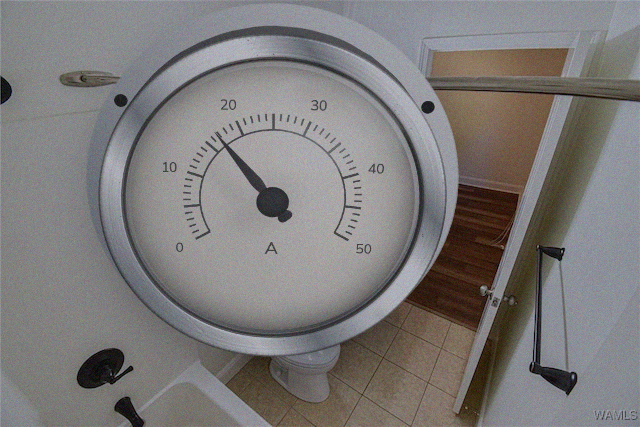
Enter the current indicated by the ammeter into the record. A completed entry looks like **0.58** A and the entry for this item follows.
**17** A
